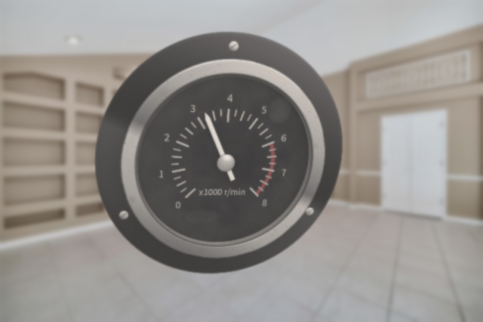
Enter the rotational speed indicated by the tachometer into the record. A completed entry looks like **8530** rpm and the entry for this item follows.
**3250** rpm
